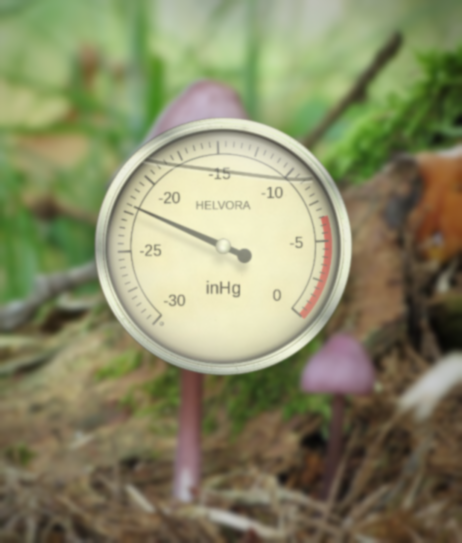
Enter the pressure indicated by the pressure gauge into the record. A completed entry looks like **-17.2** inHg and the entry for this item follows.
**-22** inHg
